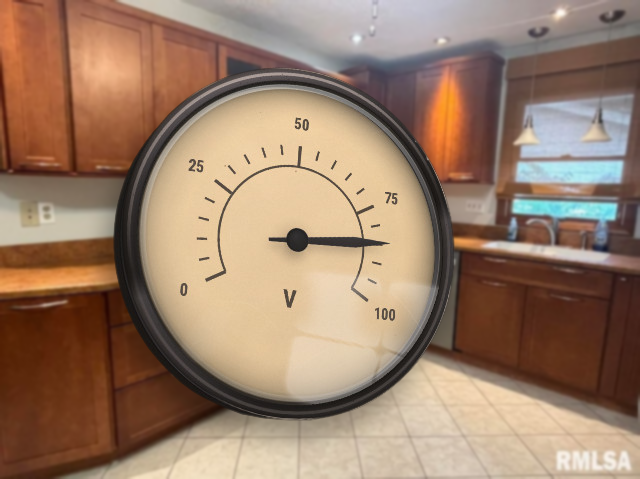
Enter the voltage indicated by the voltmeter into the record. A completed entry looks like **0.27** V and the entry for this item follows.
**85** V
